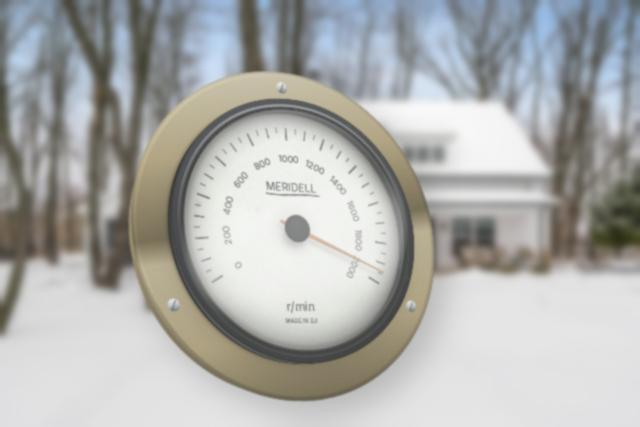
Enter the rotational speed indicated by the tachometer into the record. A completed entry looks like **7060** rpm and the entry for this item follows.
**1950** rpm
